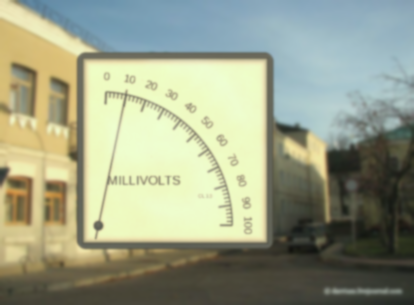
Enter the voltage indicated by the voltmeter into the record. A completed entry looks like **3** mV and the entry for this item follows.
**10** mV
